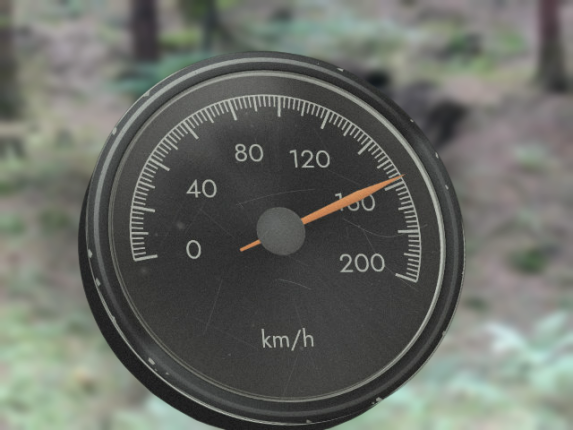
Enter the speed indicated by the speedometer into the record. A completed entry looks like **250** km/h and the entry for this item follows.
**158** km/h
